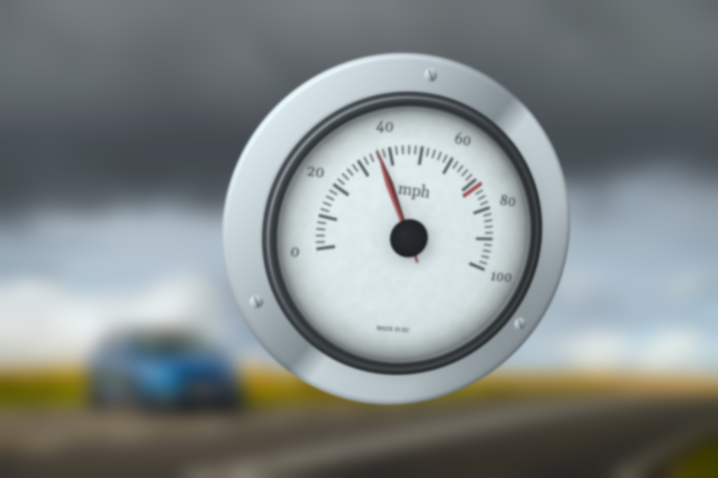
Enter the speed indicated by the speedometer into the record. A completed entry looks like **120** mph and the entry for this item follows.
**36** mph
